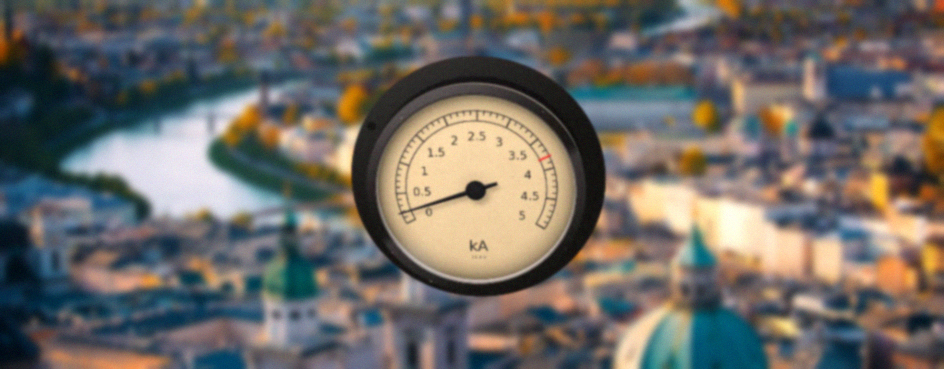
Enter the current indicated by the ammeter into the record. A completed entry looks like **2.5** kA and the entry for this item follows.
**0.2** kA
